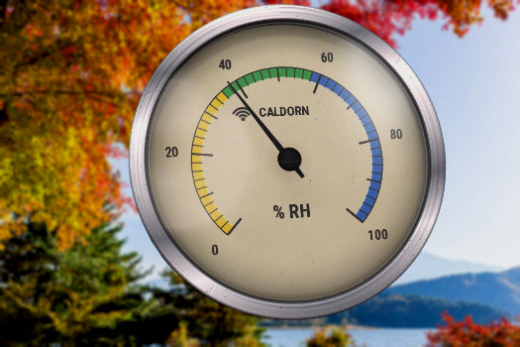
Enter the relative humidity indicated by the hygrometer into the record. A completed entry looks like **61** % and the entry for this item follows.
**38** %
